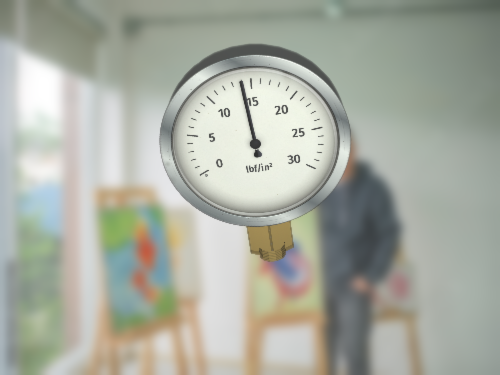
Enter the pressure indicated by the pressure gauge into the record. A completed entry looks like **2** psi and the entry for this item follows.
**14** psi
